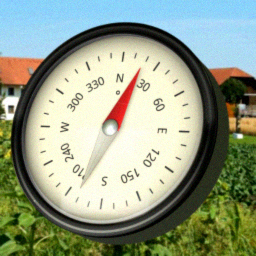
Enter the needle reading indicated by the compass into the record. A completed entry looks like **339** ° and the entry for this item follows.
**20** °
